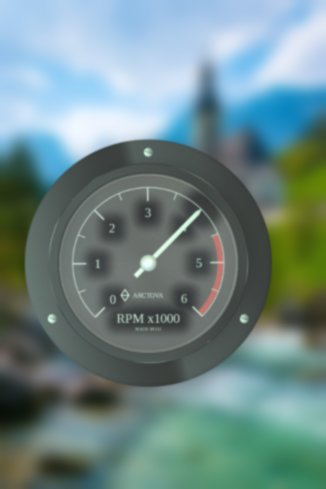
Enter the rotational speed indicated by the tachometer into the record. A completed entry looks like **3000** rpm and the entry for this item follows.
**4000** rpm
